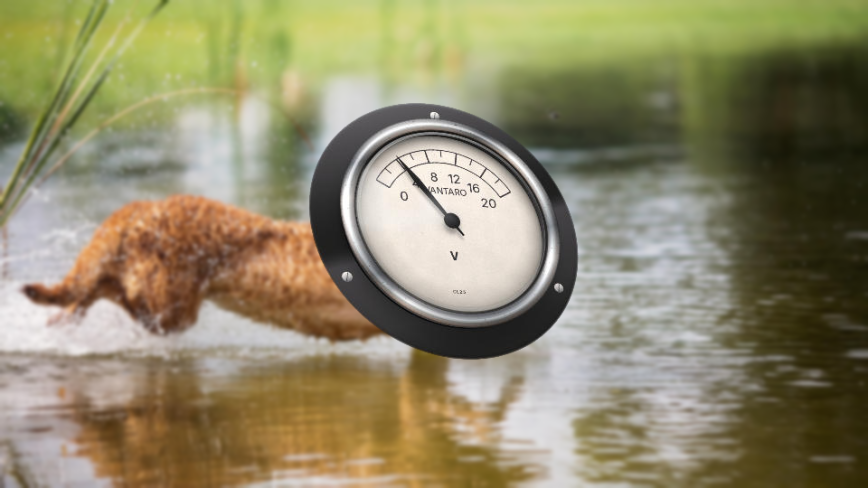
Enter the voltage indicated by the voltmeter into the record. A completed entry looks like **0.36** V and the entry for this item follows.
**4** V
